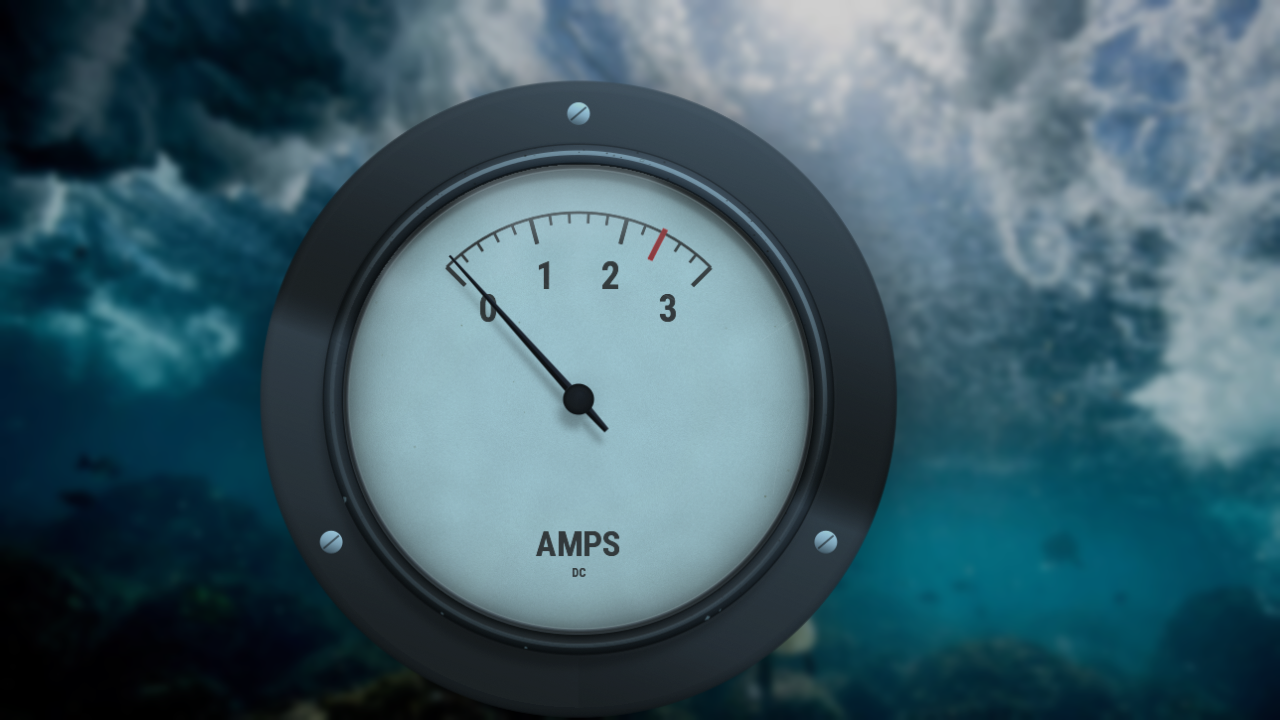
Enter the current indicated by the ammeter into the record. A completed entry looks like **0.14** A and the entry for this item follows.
**0.1** A
